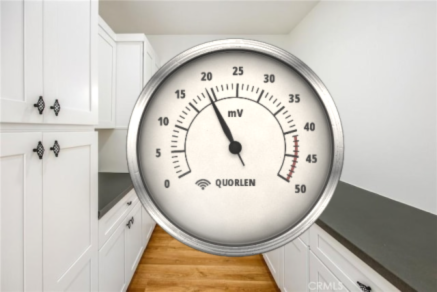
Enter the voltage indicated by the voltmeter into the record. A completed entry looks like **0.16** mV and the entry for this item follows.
**19** mV
